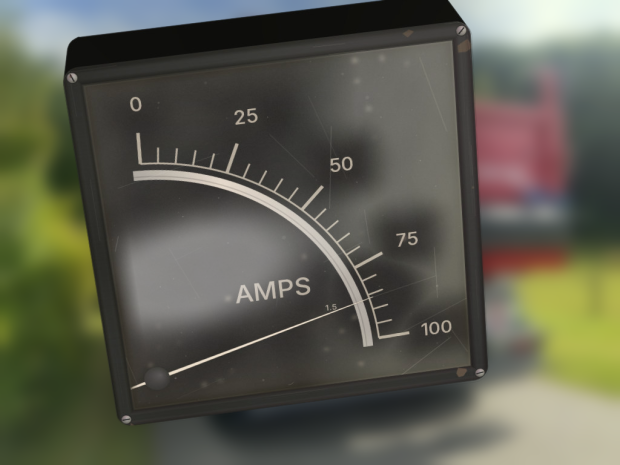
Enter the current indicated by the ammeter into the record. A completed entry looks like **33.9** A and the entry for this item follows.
**85** A
